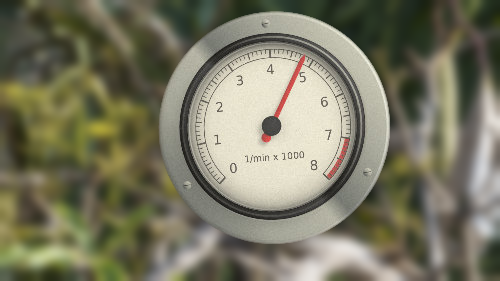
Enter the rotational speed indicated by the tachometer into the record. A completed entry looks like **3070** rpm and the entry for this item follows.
**4800** rpm
